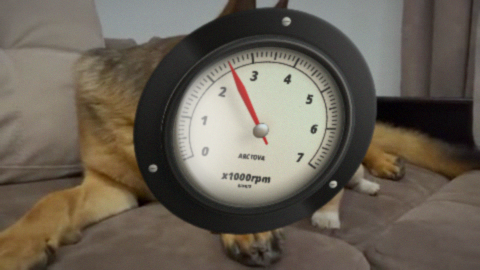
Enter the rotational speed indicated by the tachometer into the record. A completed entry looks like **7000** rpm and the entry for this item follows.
**2500** rpm
